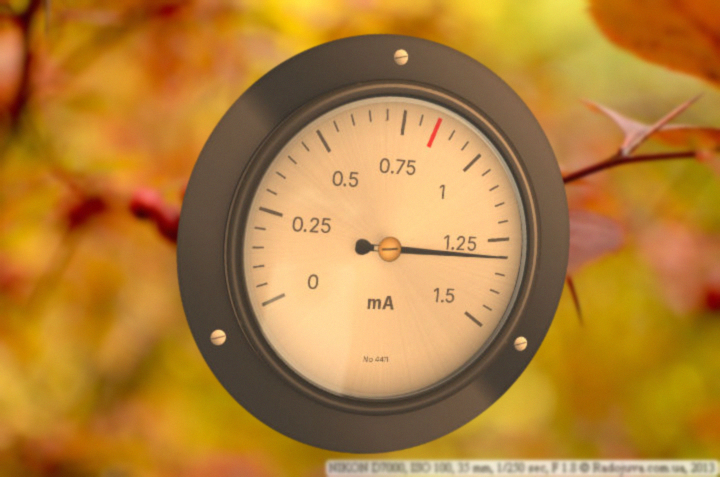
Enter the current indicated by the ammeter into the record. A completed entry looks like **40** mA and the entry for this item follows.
**1.3** mA
